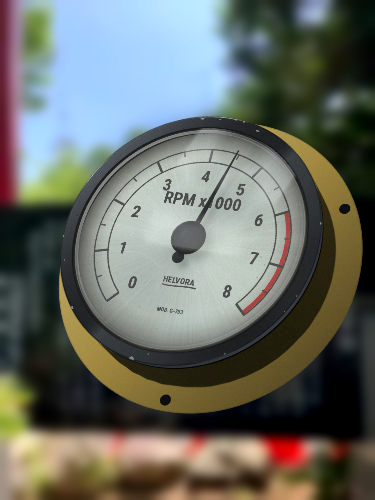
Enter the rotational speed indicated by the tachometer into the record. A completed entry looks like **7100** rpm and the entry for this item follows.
**4500** rpm
